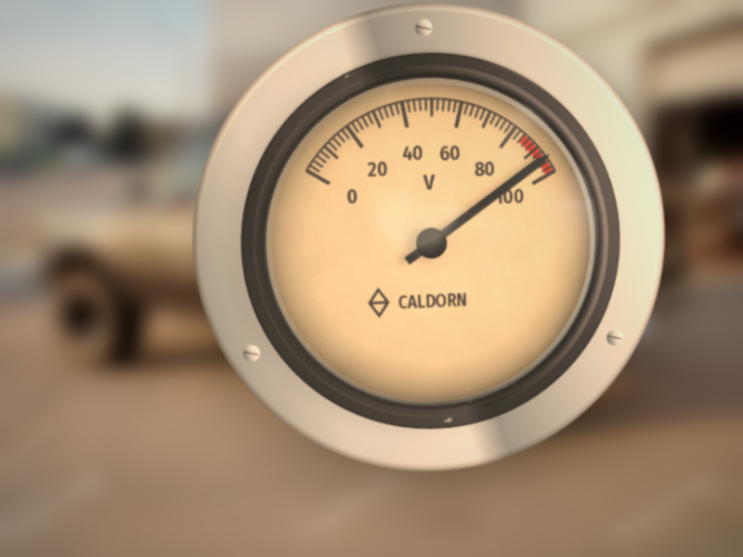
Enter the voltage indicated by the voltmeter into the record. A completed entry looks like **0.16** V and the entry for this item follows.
**94** V
